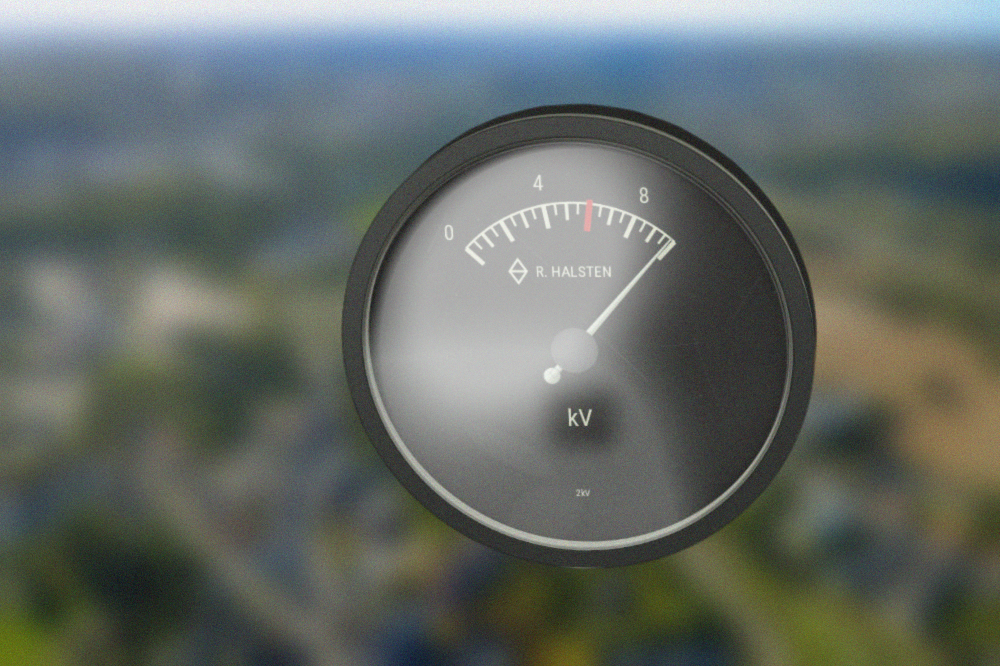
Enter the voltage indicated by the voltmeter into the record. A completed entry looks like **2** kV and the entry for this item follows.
**9.75** kV
